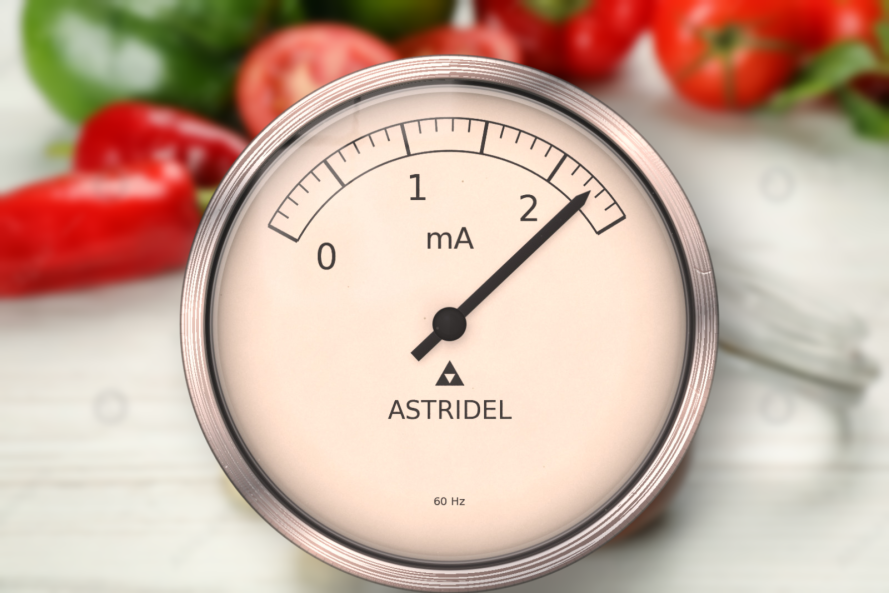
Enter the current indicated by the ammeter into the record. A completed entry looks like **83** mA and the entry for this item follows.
**2.25** mA
